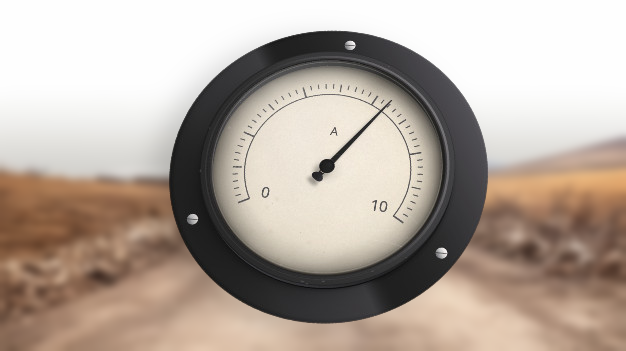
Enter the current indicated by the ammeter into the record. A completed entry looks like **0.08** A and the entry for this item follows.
**6.4** A
